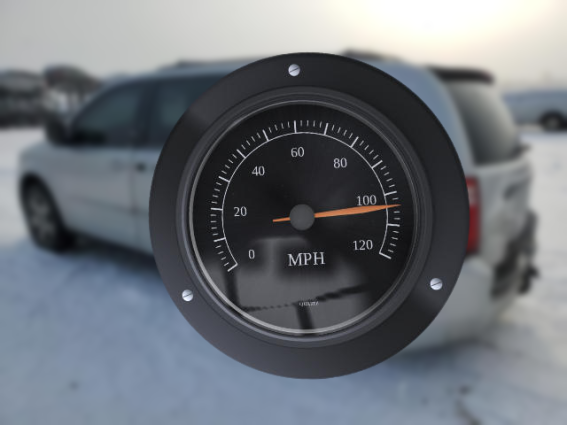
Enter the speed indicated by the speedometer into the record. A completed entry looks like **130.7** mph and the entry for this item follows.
**104** mph
